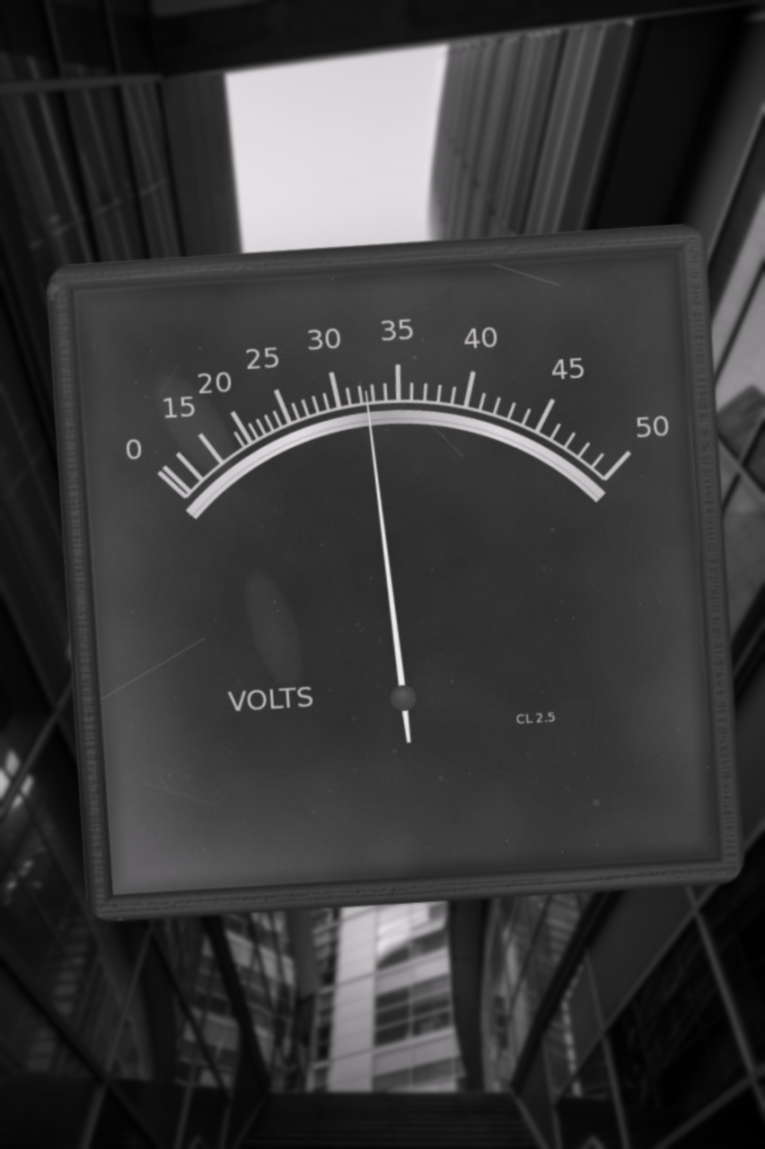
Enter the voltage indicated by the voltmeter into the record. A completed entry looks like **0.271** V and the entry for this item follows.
**32.5** V
